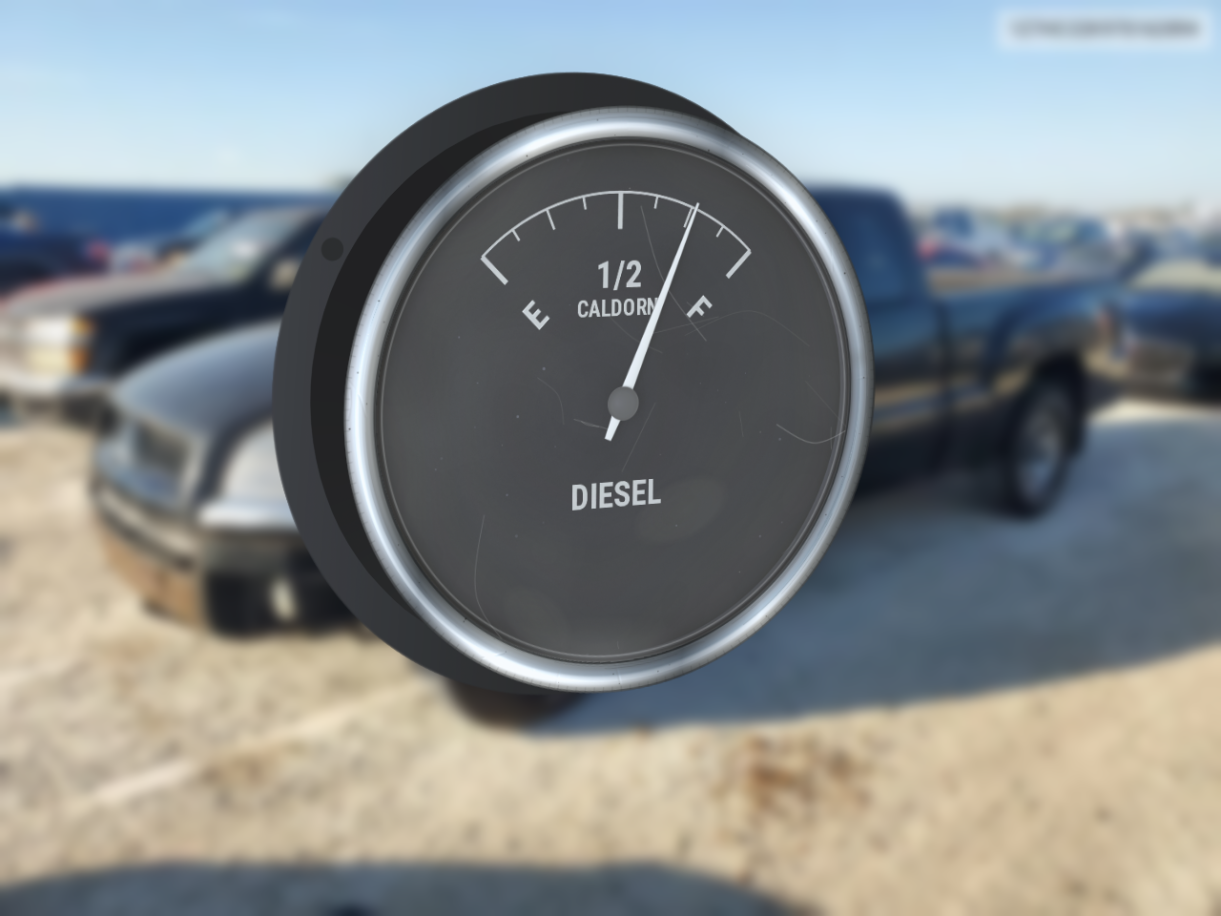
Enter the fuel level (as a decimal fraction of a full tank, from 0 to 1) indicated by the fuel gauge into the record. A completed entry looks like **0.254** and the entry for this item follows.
**0.75**
